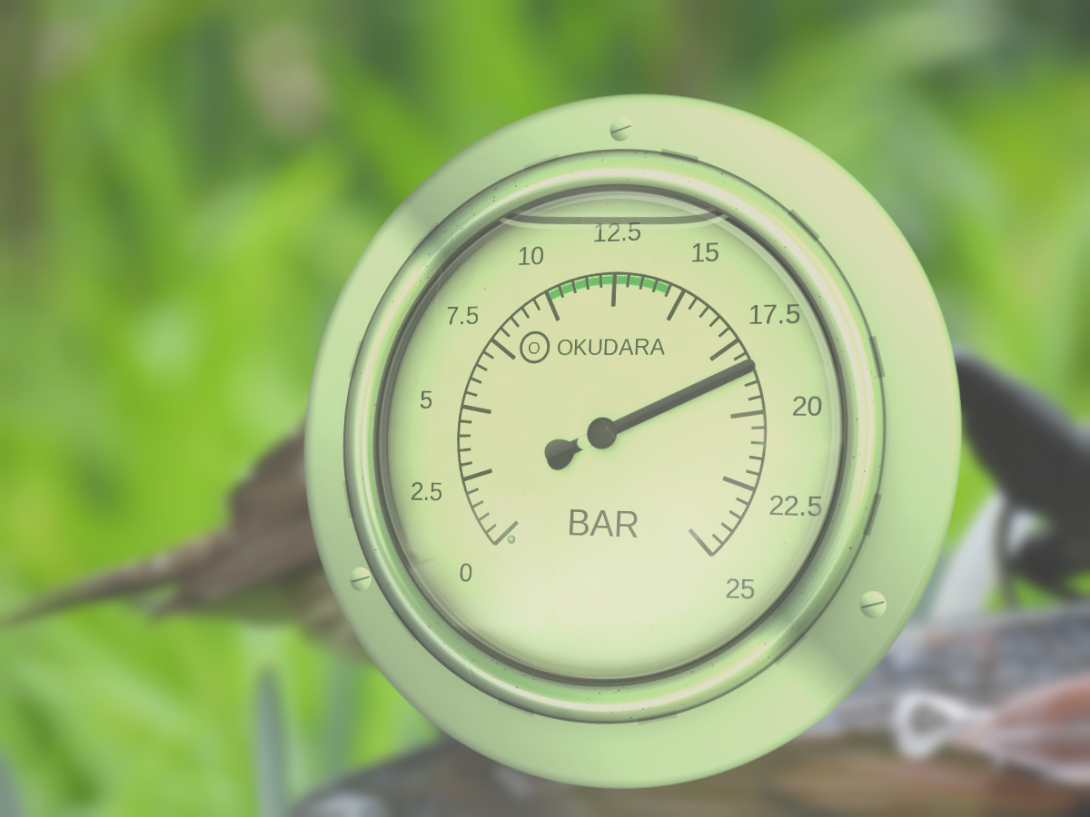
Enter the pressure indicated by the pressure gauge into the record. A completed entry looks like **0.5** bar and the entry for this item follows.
**18.5** bar
